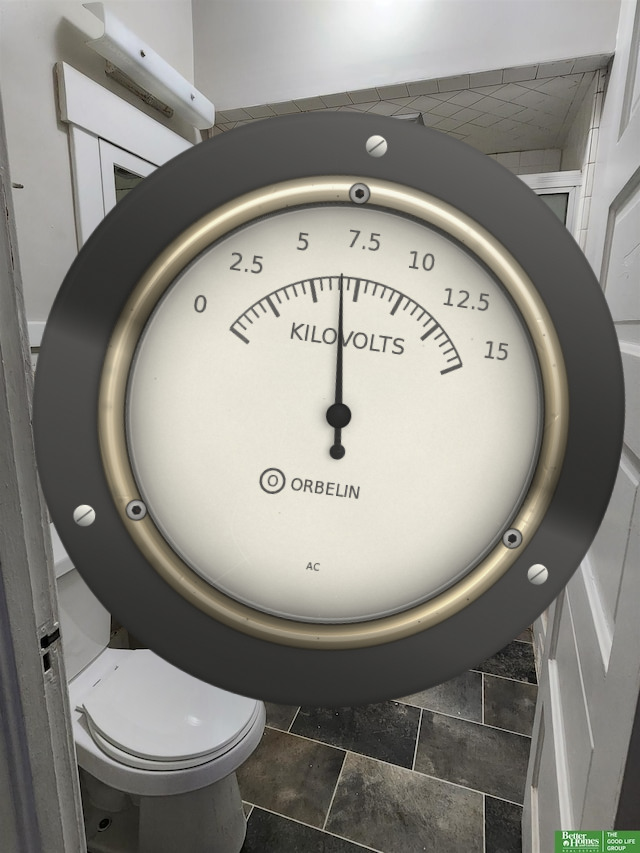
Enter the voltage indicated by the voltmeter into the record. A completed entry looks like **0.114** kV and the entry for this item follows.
**6.5** kV
